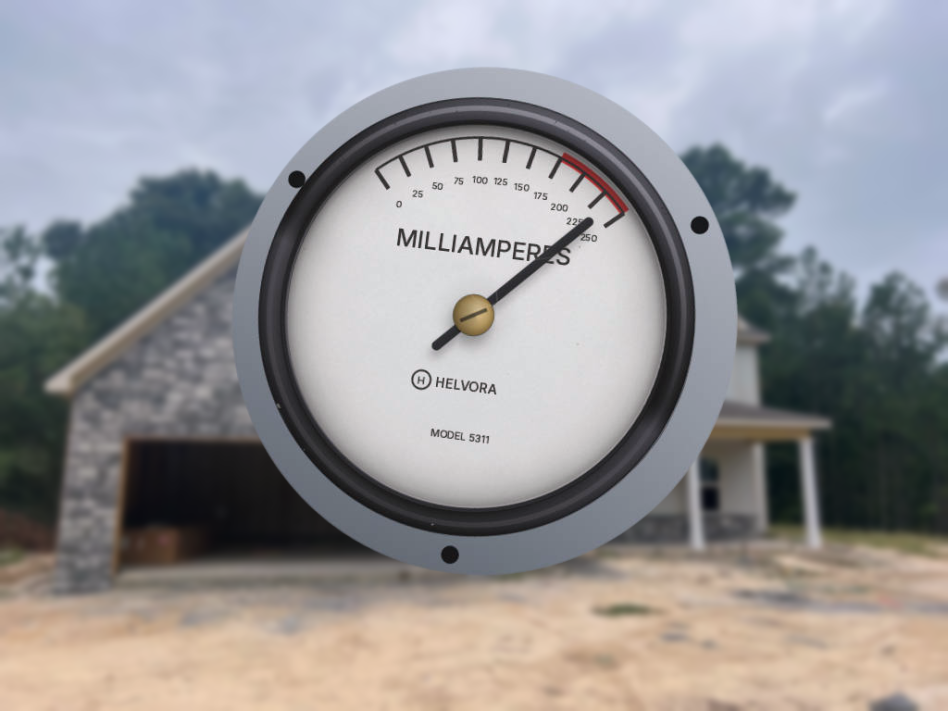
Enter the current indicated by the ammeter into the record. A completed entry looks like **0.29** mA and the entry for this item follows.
**237.5** mA
